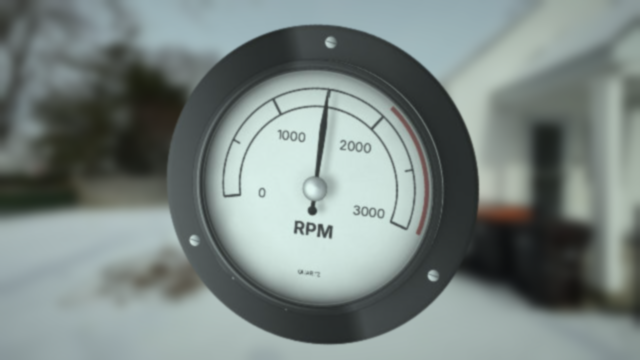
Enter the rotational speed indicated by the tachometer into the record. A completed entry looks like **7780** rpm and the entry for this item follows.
**1500** rpm
